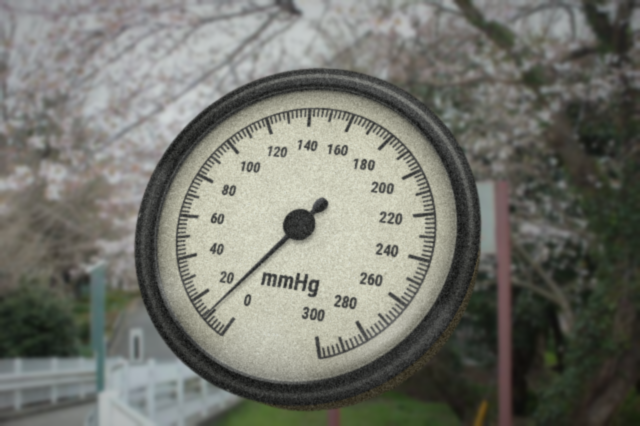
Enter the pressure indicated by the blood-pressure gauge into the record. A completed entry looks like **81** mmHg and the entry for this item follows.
**10** mmHg
